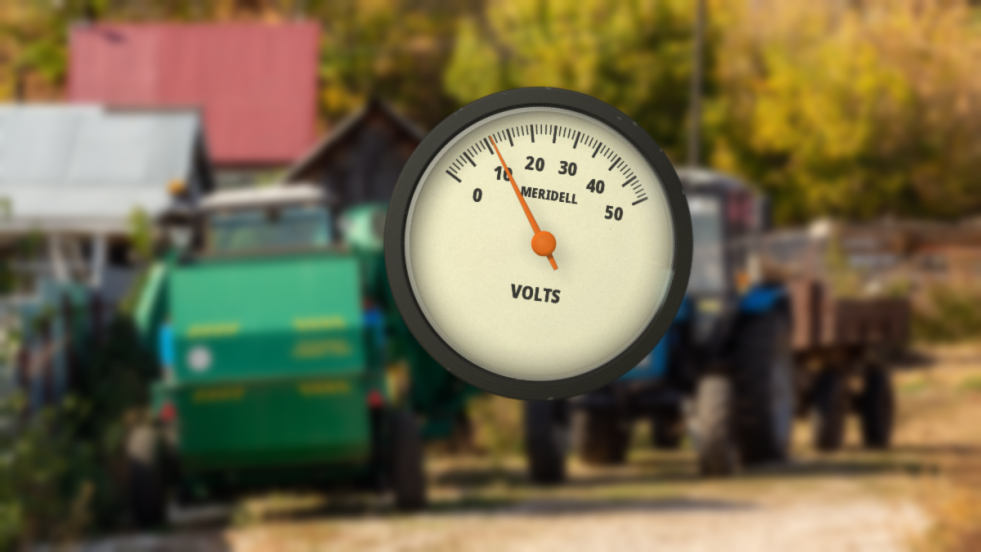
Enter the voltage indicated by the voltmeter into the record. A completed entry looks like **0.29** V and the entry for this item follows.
**11** V
